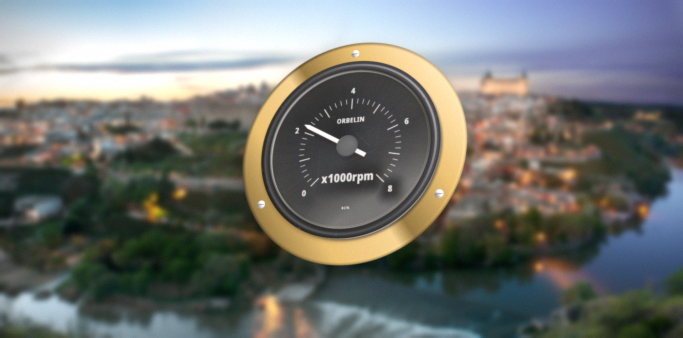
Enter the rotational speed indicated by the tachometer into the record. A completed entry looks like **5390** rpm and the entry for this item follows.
**2200** rpm
